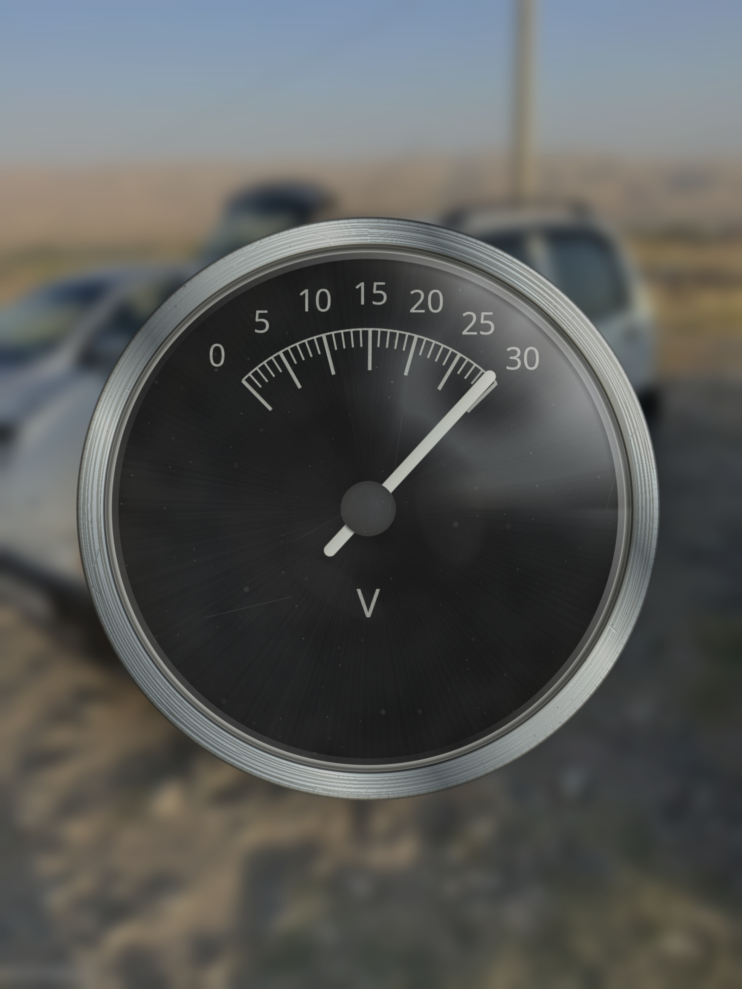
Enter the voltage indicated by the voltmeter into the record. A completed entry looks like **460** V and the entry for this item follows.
**29** V
